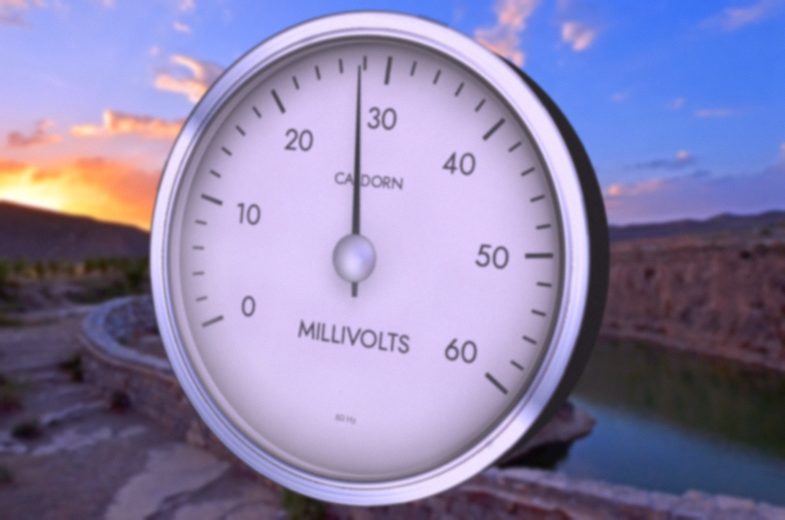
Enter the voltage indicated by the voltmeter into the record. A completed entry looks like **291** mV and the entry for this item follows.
**28** mV
